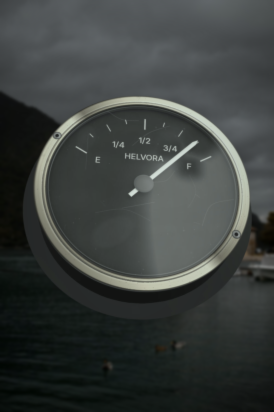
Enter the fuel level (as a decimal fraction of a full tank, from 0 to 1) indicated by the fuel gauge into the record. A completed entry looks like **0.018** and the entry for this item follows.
**0.875**
